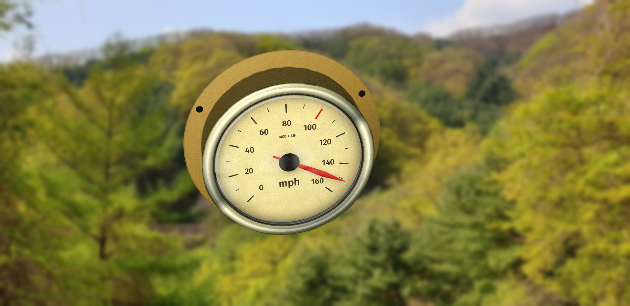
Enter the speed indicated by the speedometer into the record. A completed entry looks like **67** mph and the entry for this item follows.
**150** mph
